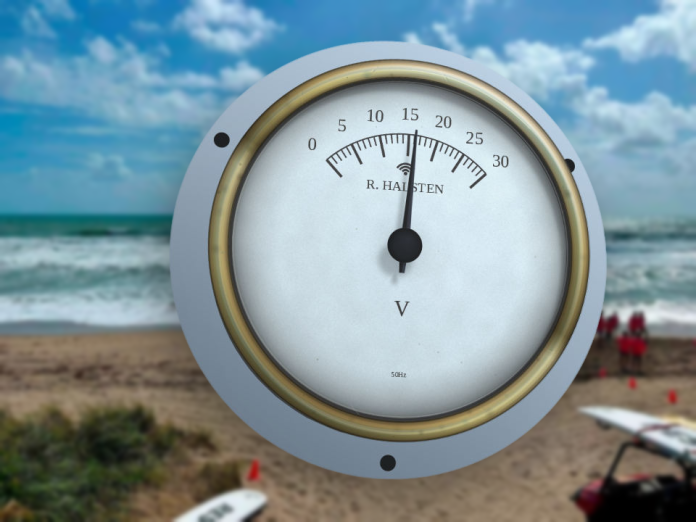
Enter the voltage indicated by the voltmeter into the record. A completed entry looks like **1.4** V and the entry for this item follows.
**16** V
